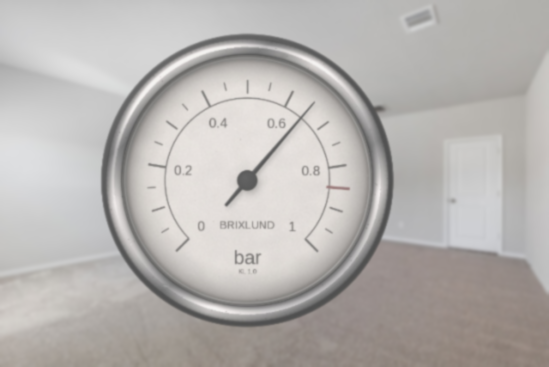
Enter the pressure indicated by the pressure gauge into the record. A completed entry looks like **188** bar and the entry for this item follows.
**0.65** bar
